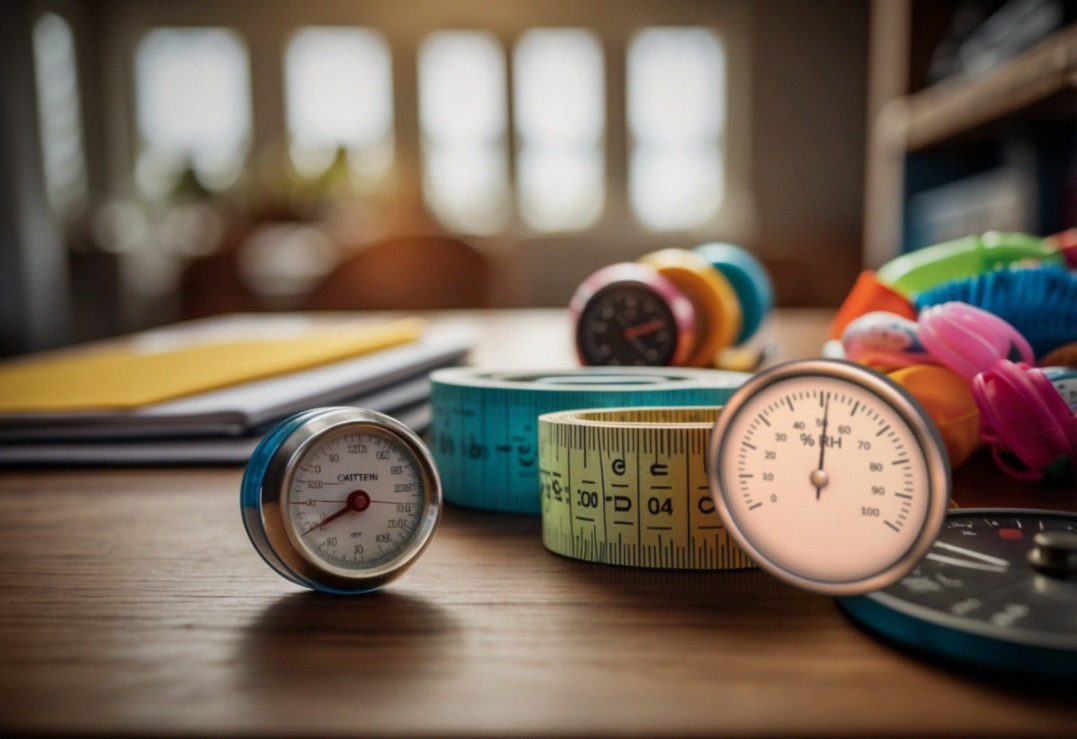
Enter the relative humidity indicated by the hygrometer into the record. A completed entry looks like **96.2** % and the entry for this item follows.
**52** %
